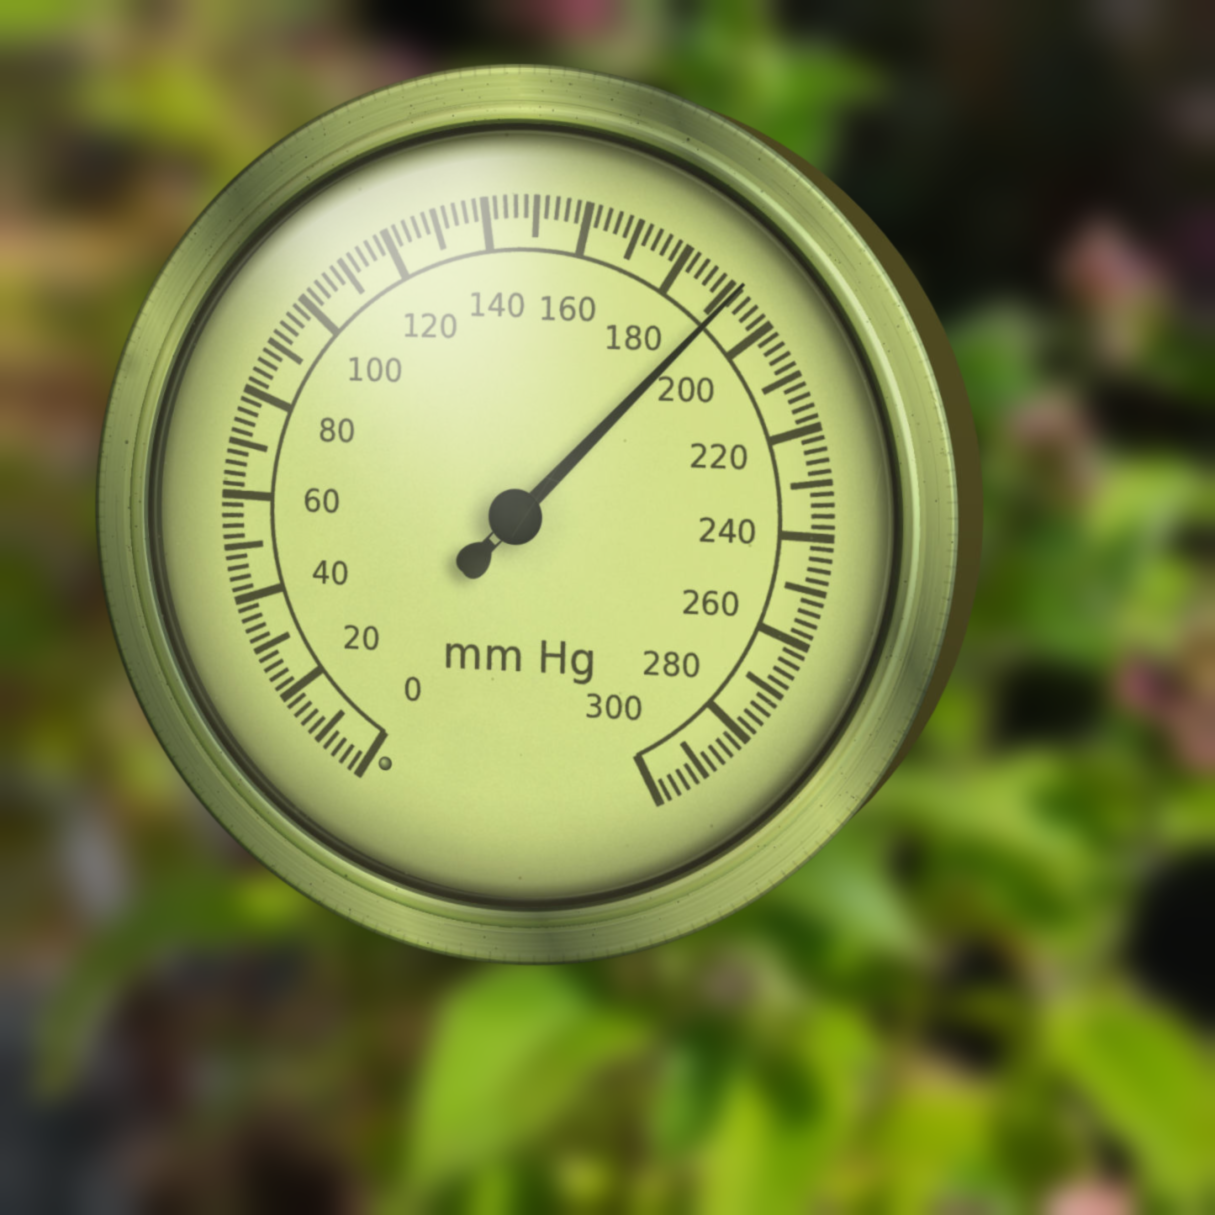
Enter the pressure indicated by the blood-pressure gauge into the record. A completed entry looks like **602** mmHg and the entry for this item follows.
**192** mmHg
